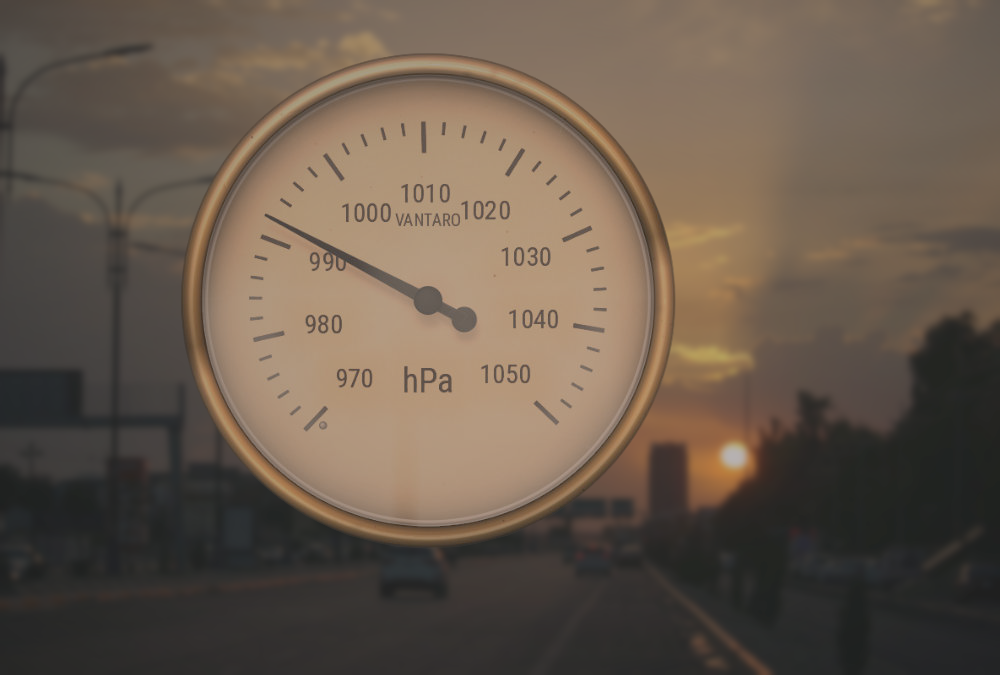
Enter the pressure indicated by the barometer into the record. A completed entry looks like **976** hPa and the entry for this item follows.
**992** hPa
